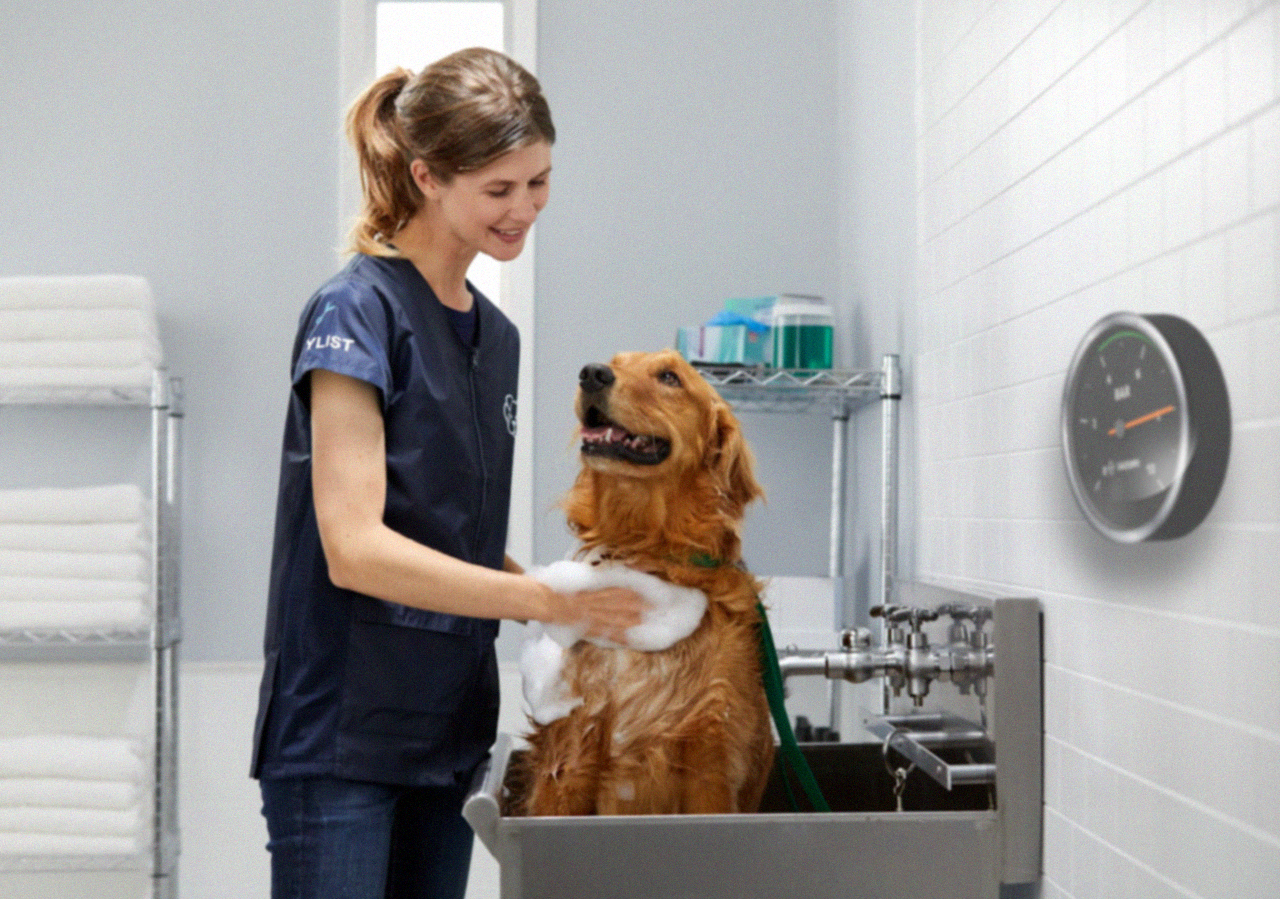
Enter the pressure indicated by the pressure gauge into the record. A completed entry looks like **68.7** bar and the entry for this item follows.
**8** bar
